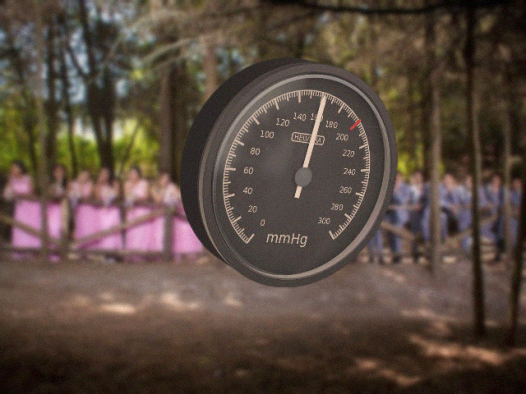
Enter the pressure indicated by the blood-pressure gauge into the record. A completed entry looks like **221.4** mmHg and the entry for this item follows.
**160** mmHg
